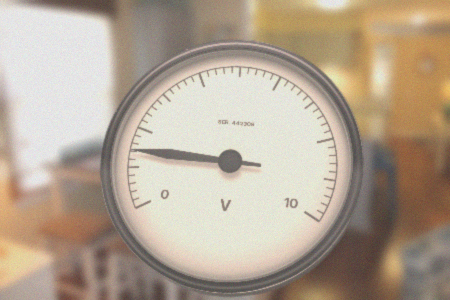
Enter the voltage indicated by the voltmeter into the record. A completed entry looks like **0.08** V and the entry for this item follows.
**1.4** V
